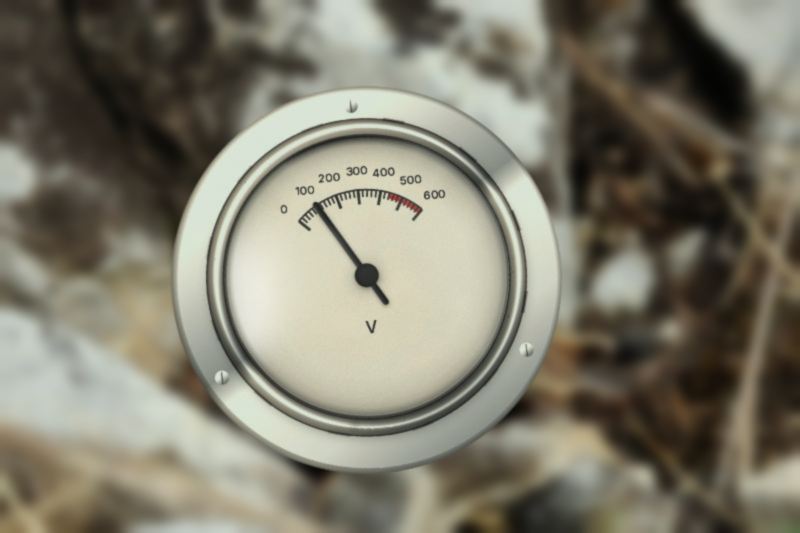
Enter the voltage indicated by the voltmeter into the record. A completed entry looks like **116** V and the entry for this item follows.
**100** V
